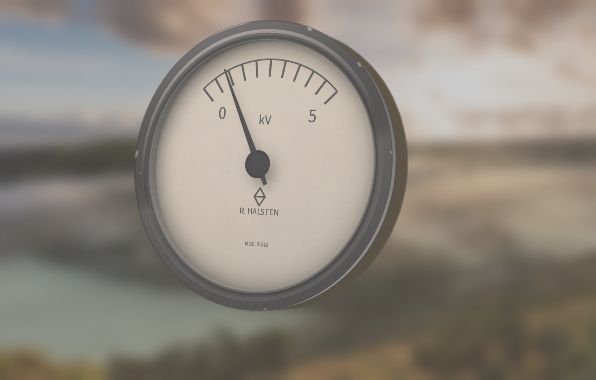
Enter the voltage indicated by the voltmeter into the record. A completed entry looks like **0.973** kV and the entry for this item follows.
**1** kV
